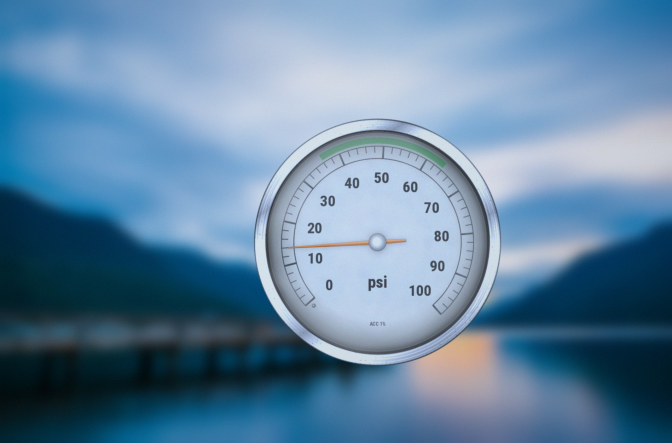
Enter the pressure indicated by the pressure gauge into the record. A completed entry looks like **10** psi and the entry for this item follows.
**14** psi
